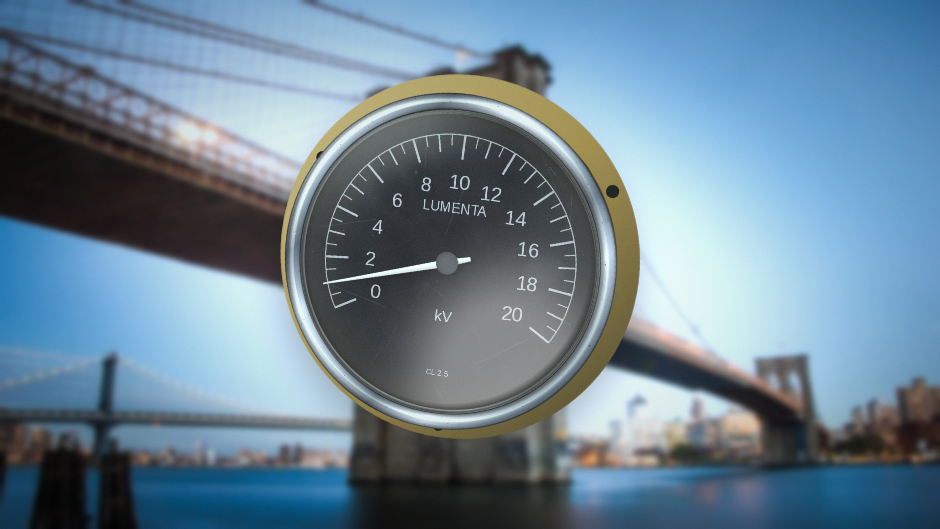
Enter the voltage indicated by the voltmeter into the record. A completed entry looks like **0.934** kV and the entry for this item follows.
**1** kV
